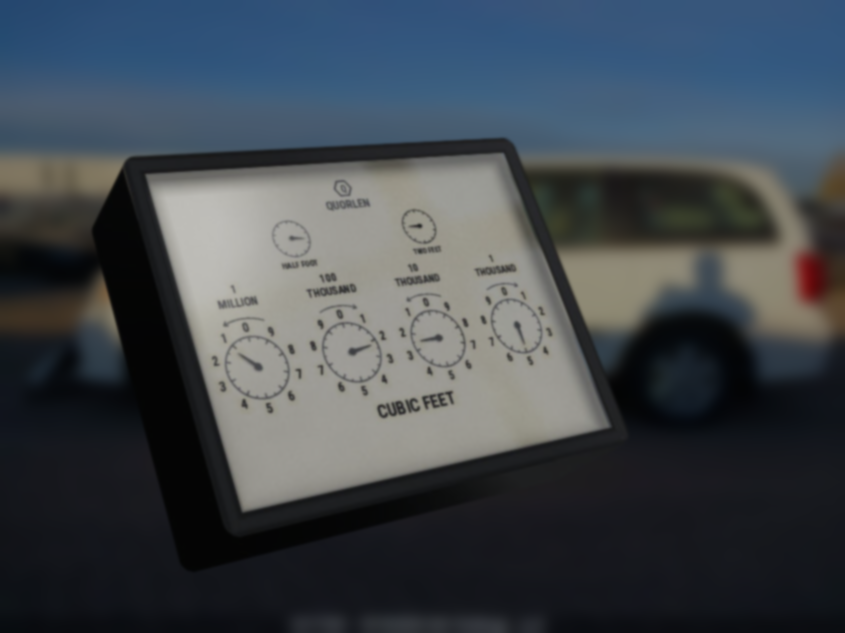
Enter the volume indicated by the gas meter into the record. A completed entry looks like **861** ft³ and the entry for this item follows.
**122500** ft³
